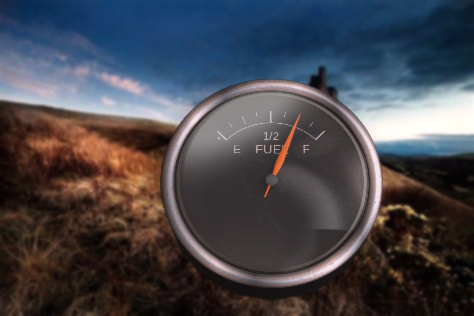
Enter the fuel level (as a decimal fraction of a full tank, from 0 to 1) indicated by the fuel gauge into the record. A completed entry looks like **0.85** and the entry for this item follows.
**0.75**
